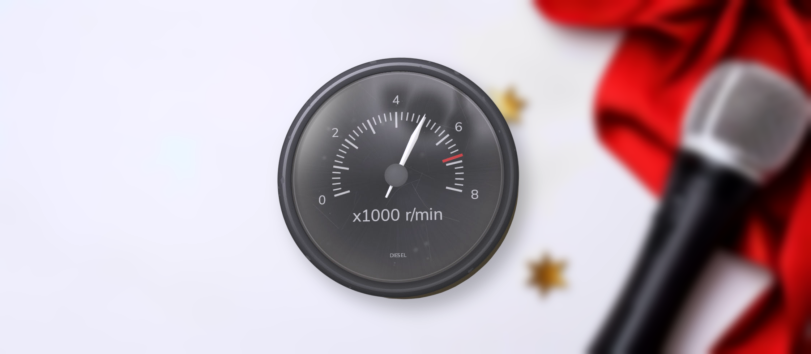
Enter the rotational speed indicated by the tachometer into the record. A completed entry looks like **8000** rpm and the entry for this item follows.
**5000** rpm
